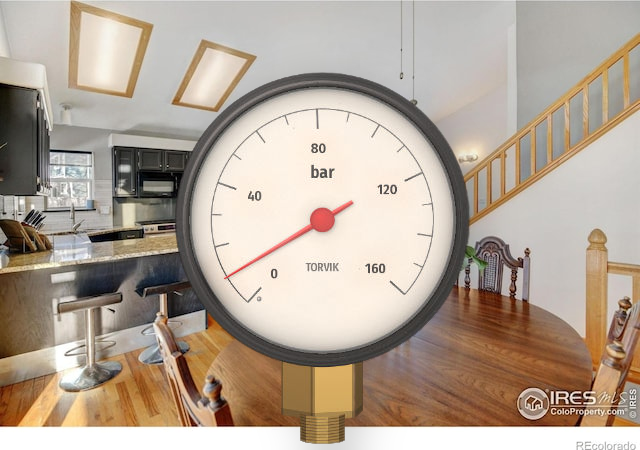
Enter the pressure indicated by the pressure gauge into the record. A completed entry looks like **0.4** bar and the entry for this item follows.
**10** bar
